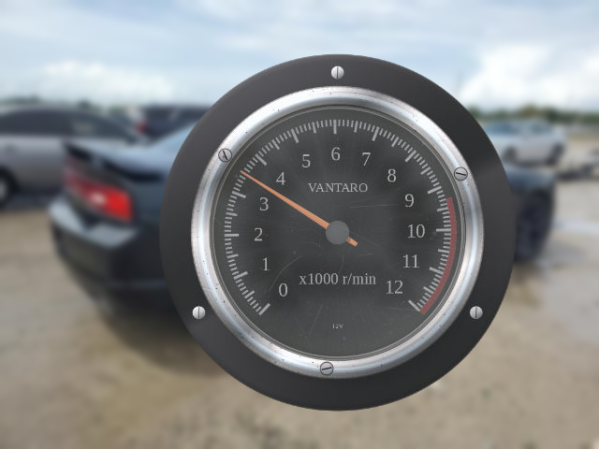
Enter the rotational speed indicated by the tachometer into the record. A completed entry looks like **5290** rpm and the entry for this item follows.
**3500** rpm
